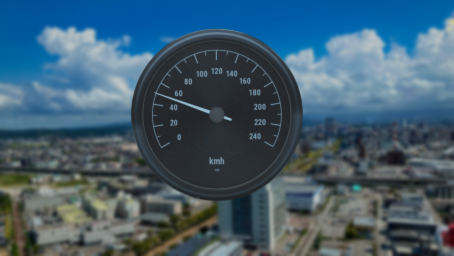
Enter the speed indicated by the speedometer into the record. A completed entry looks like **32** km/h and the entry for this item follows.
**50** km/h
